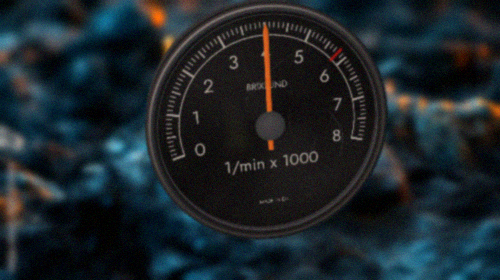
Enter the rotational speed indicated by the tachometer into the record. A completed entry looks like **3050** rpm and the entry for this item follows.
**4000** rpm
